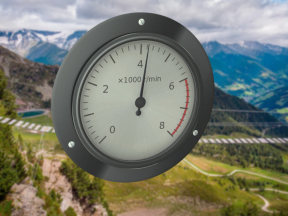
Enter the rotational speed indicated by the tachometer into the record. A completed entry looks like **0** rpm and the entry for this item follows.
**4200** rpm
